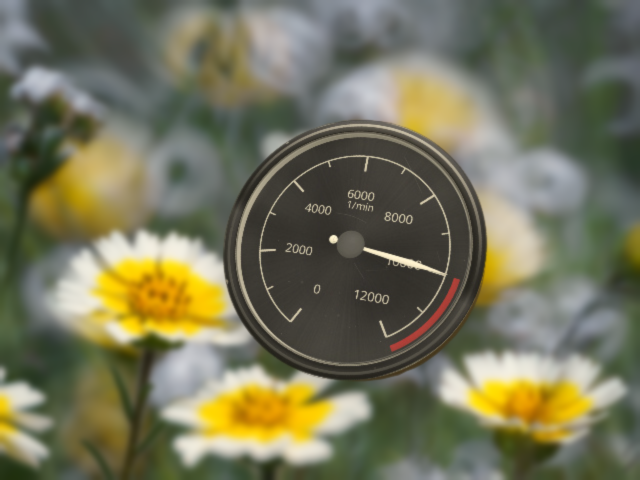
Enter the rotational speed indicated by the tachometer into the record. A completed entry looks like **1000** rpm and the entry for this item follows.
**10000** rpm
